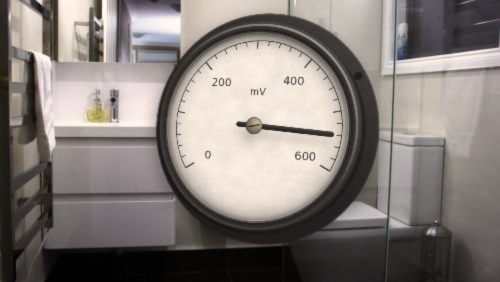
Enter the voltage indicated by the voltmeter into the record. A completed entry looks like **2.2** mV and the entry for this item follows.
**540** mV
